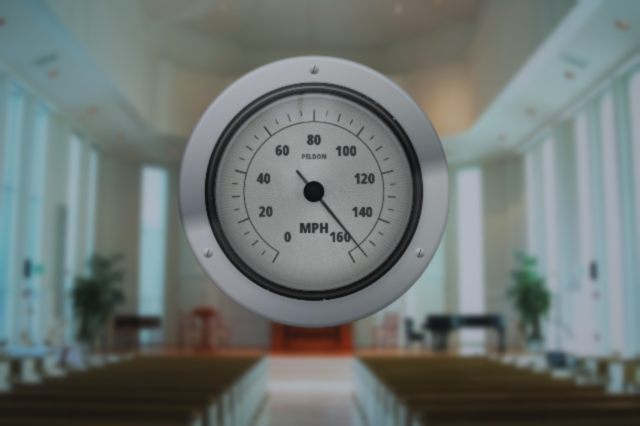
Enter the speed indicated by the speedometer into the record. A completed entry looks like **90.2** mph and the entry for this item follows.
**155** mph
